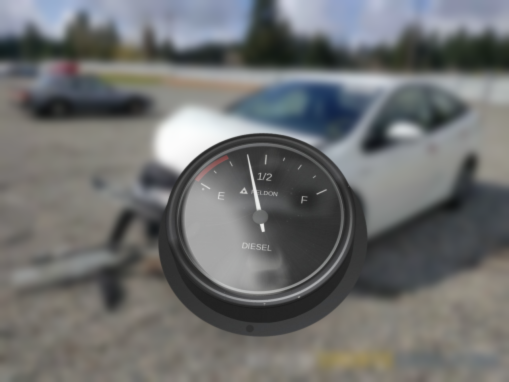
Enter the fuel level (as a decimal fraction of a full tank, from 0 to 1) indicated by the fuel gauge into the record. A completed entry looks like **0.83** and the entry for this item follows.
**0.375**
